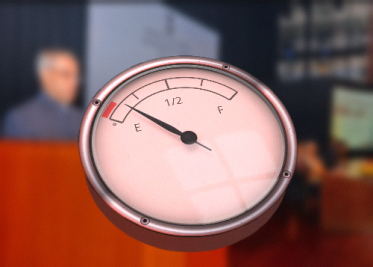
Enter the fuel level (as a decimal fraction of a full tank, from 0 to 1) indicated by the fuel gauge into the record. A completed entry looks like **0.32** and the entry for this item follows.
**0.125**
